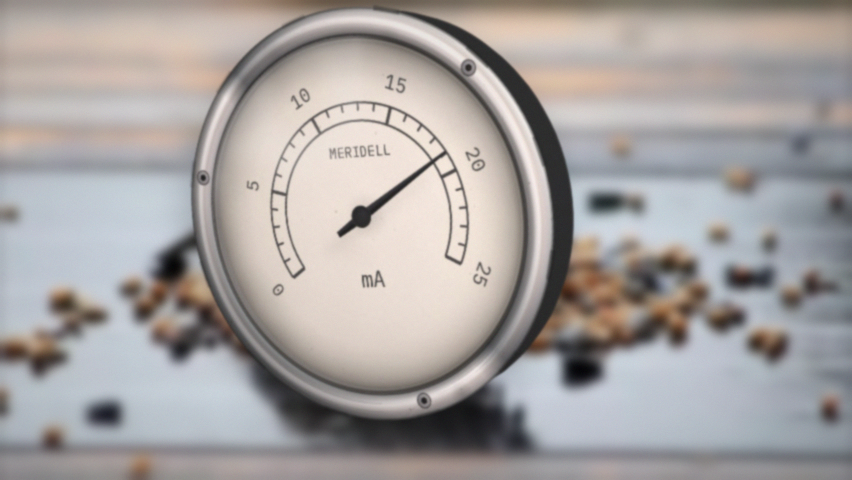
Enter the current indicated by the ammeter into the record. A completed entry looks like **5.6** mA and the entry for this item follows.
**19** mA
